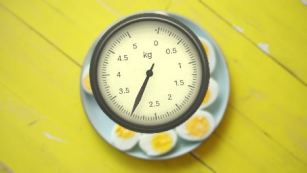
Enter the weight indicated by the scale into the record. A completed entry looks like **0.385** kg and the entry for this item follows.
**3** kg
